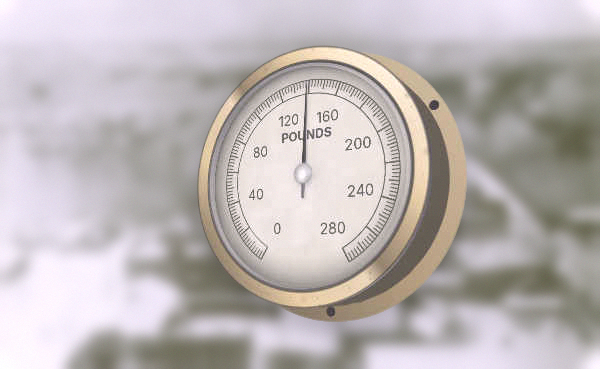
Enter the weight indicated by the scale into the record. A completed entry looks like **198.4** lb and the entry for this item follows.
**140** lb
